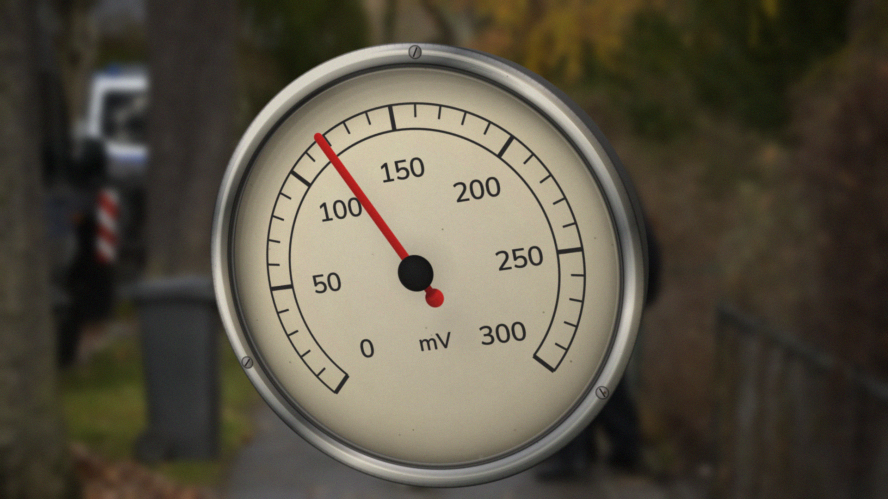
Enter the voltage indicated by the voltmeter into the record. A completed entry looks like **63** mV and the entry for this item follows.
**120** mV
